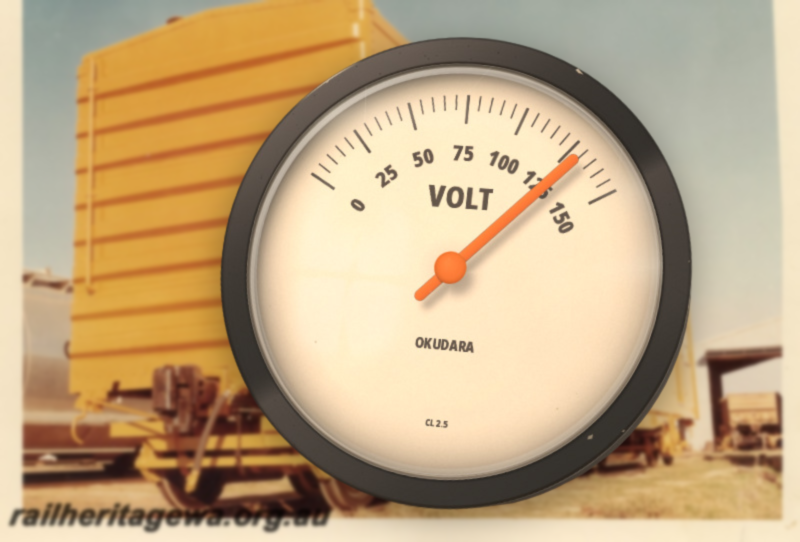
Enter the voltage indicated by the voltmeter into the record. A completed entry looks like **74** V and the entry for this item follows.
**130** V
